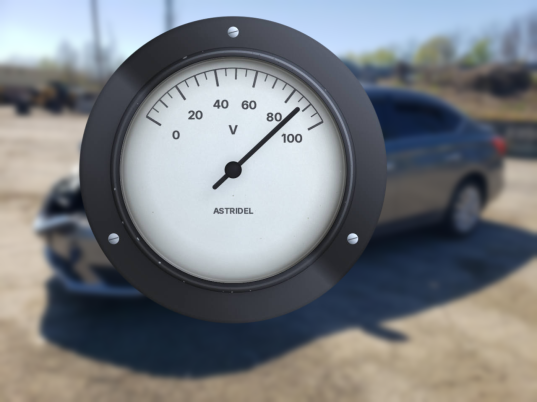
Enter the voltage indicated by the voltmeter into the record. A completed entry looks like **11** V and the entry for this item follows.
**87.5** V
